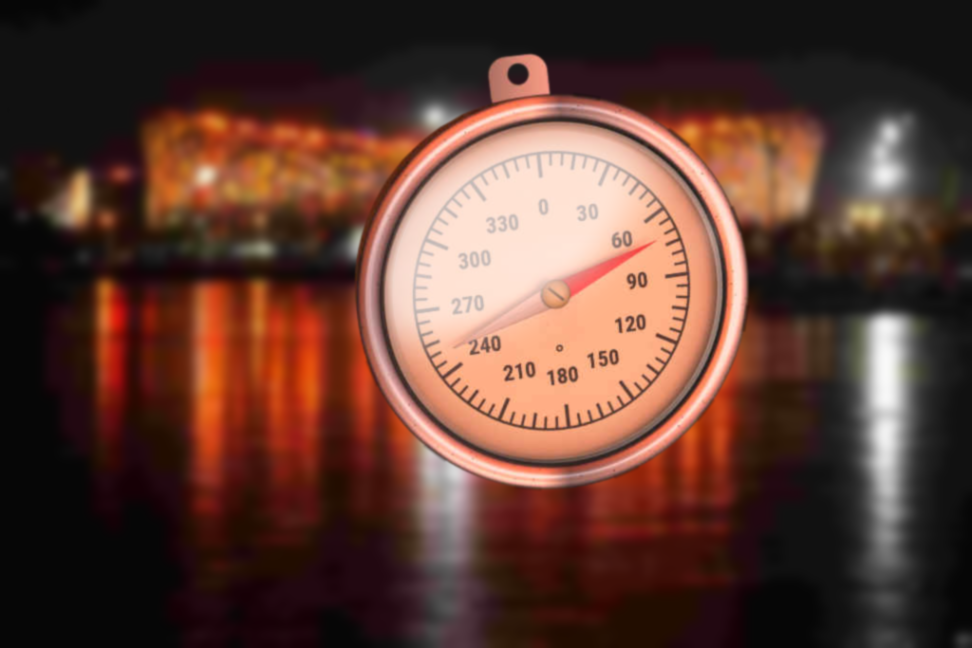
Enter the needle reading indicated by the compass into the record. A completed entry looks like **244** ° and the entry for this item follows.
**70** °
